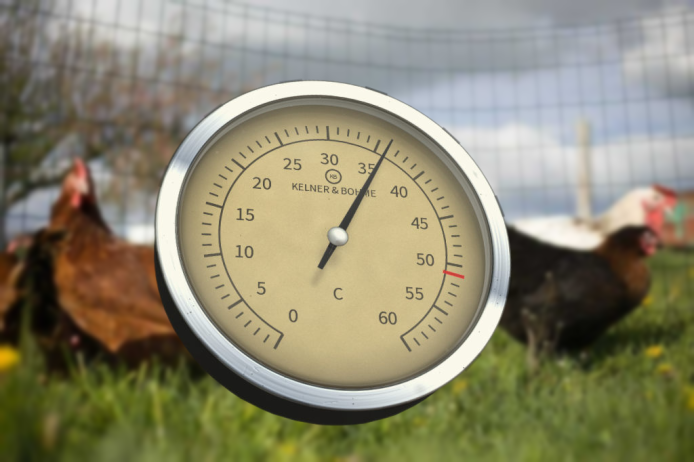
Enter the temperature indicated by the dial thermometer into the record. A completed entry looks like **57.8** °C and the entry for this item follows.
**36** °C
